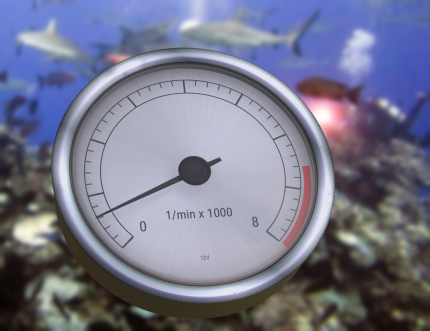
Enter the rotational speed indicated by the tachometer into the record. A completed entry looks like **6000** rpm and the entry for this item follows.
**600** rpm
